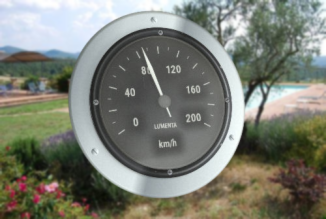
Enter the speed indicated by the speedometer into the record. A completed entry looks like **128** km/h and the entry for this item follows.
**85** km/h
